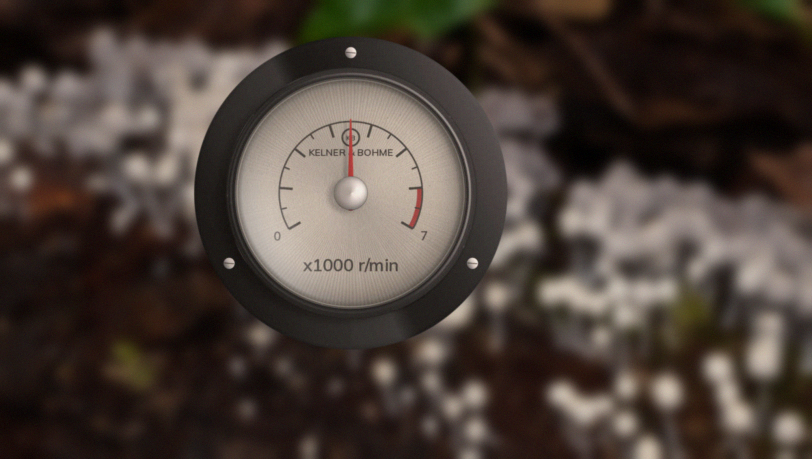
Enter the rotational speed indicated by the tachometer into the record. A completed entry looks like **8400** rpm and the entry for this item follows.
**3500** rpm
